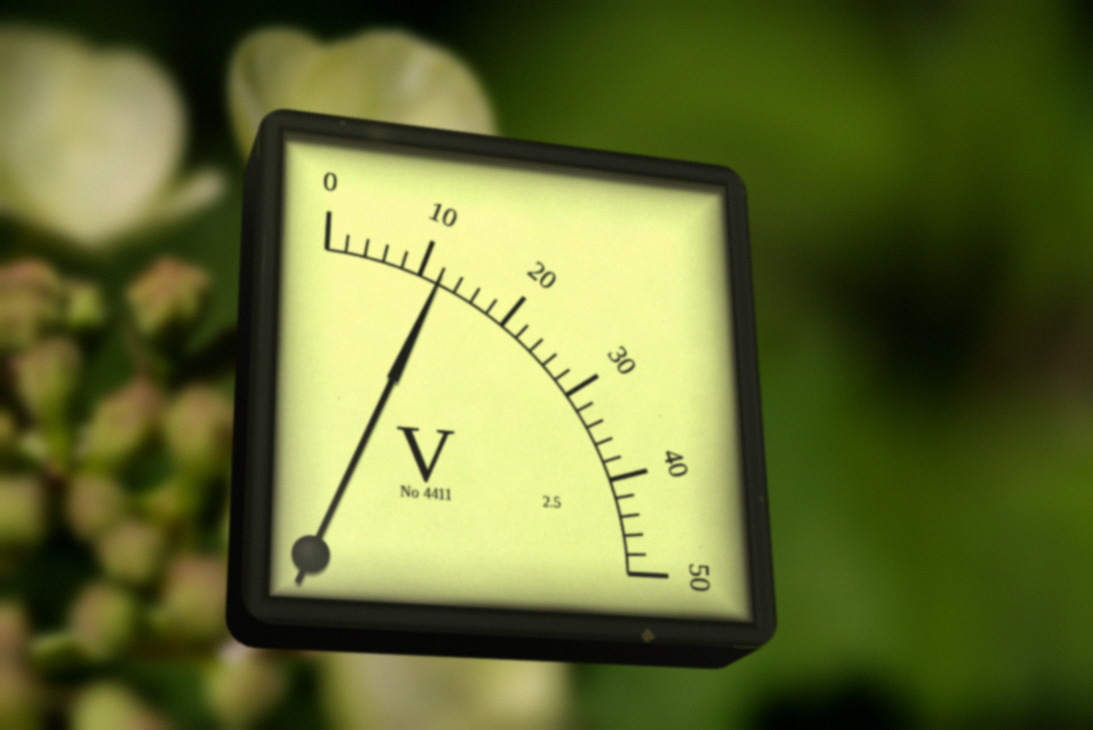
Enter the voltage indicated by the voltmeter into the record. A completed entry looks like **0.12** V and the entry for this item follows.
**12** V
